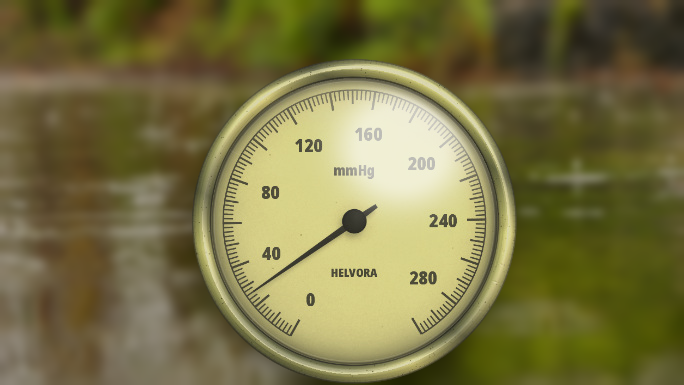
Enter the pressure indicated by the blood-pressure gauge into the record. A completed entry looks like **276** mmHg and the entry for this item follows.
**26** mmHg
